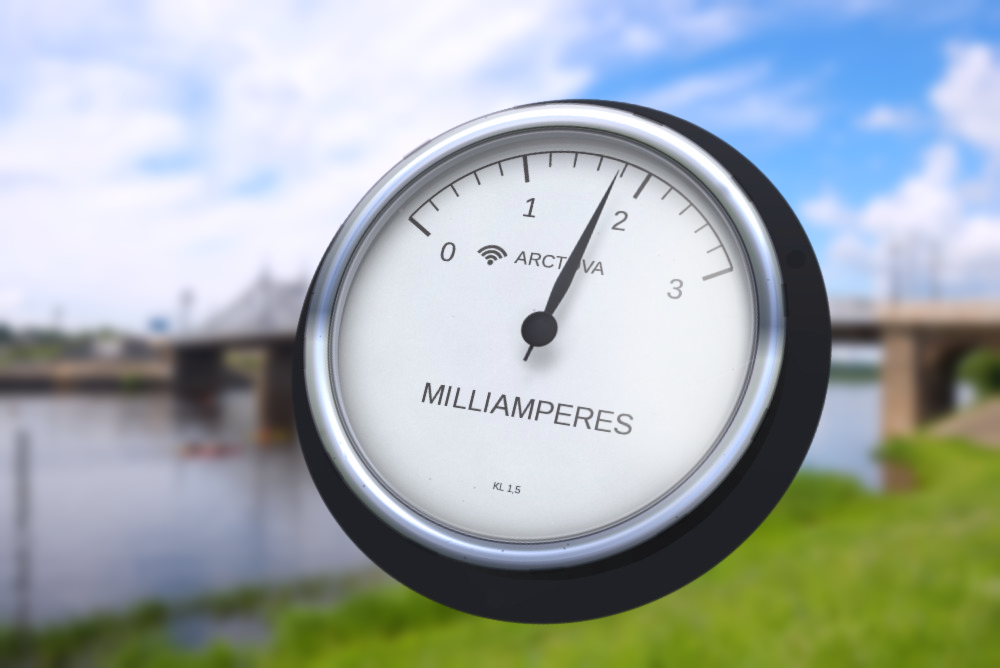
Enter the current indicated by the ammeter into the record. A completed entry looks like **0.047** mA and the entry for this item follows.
**1.8** mA
